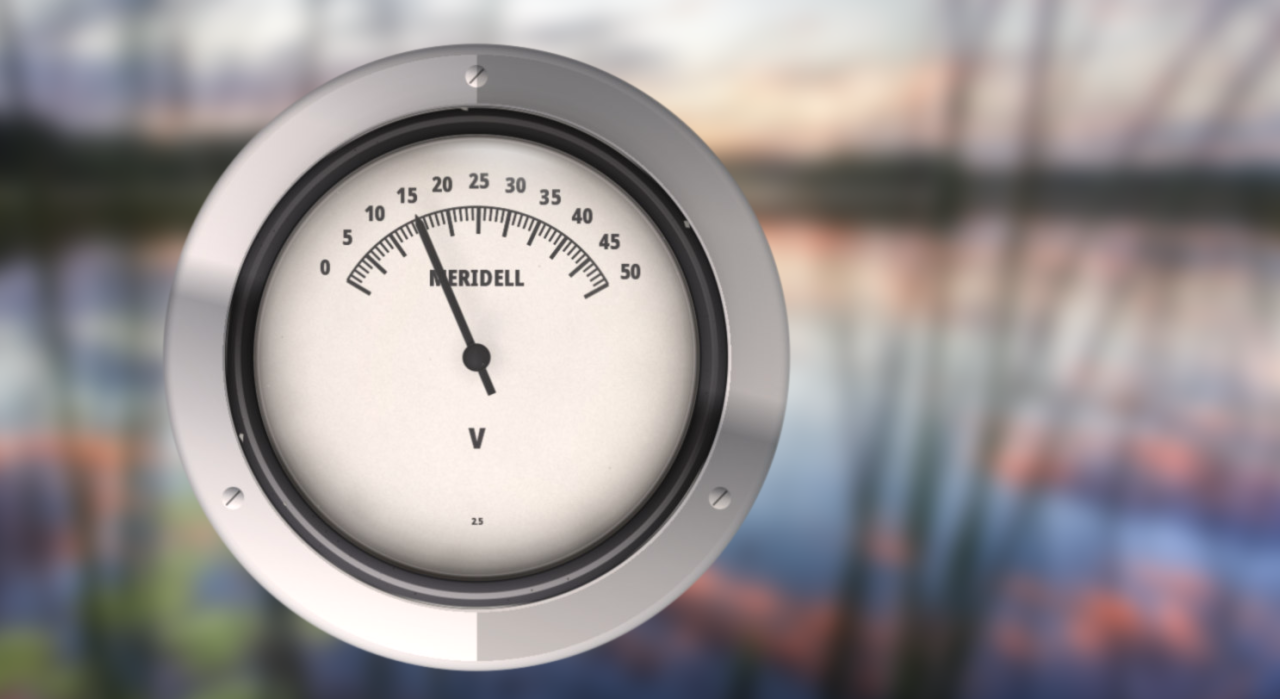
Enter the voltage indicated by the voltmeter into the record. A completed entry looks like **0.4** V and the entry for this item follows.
**15** V
